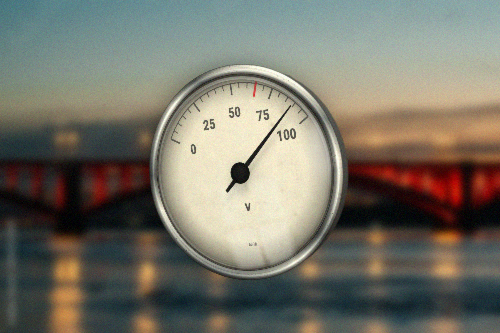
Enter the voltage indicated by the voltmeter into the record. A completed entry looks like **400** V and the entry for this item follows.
**90** V
